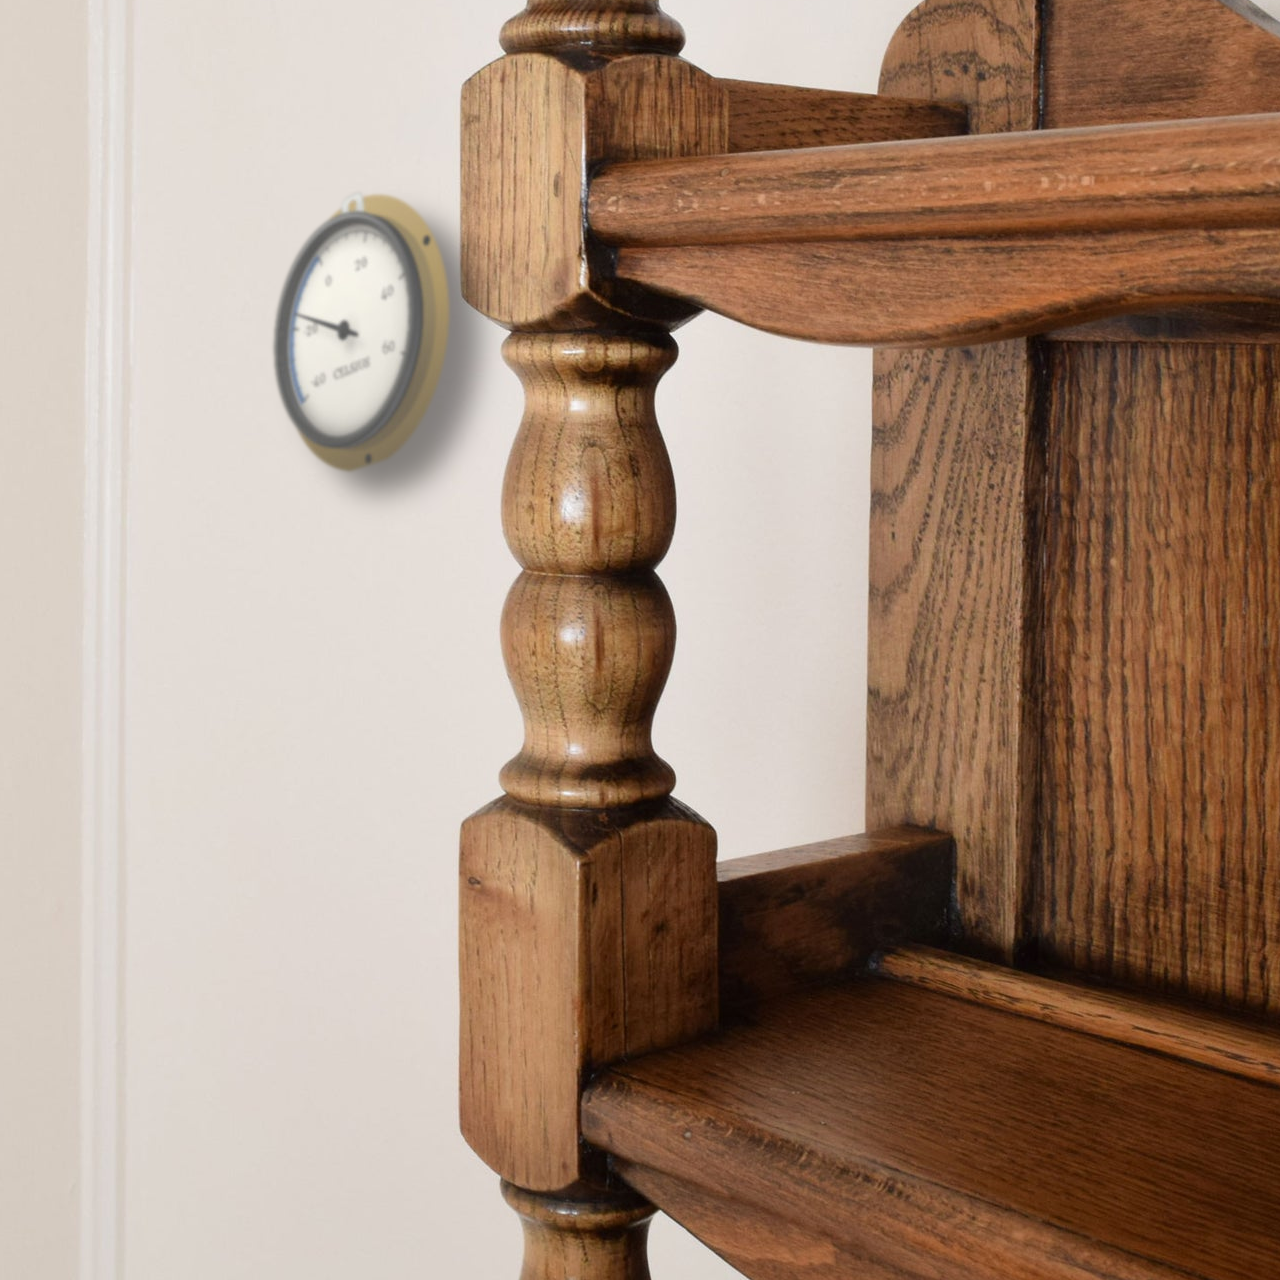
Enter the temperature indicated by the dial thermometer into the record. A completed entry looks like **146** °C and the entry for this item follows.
**-16** °C
